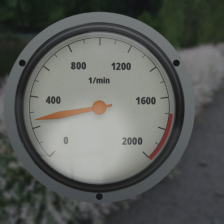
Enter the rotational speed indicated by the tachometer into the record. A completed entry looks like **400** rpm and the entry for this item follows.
**250** rpm
